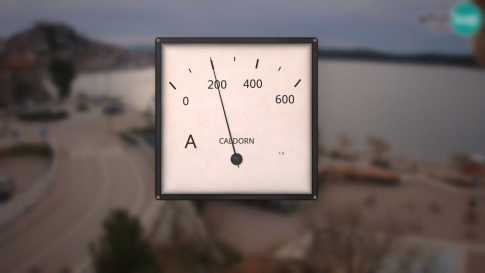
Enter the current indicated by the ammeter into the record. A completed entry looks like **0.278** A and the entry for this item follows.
**200** A
